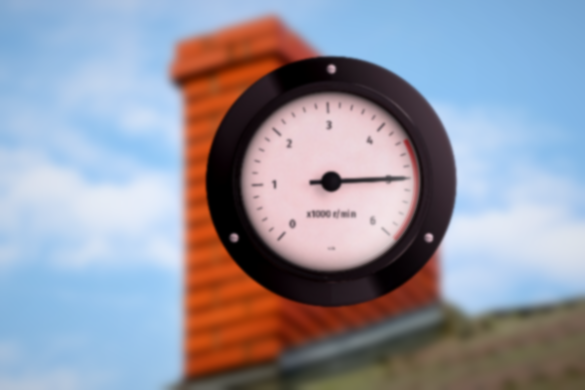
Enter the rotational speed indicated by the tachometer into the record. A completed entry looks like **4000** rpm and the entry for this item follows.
**5000** rpm
